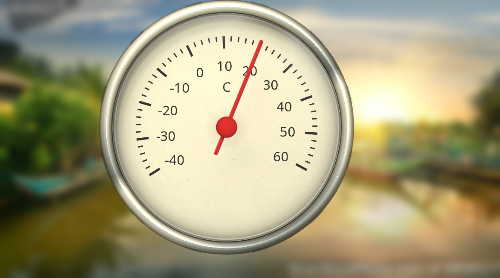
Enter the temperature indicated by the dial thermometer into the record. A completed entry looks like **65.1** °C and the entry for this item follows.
**20** °C
